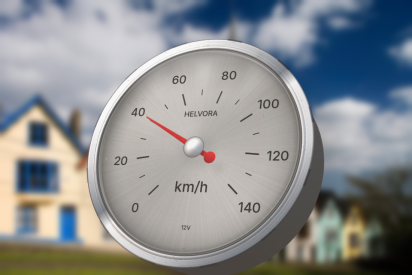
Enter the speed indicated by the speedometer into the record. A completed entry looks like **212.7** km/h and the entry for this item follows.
**40** km/h
